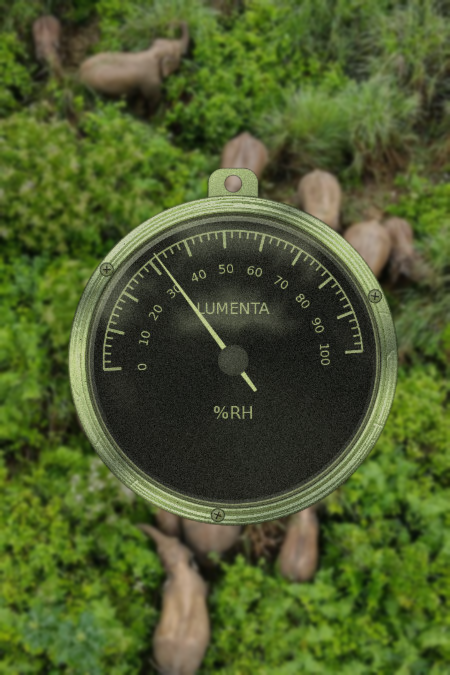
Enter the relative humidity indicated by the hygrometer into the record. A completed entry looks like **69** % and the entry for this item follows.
**32** %
